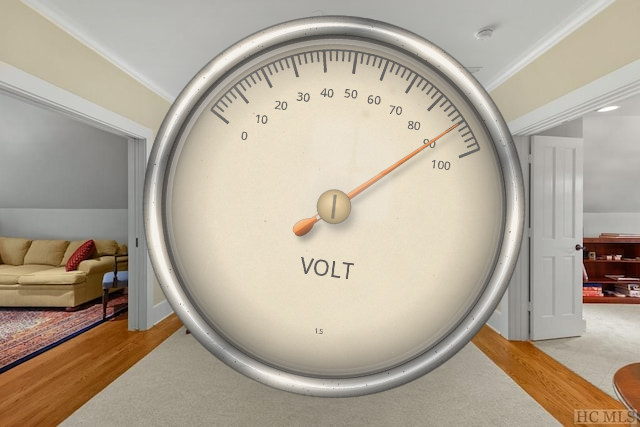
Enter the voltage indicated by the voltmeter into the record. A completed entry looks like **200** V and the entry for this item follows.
**90** V
